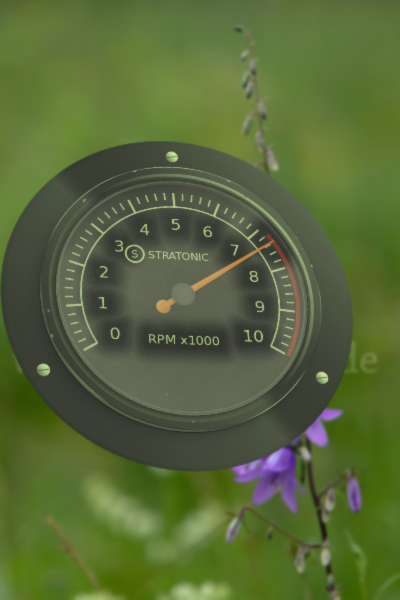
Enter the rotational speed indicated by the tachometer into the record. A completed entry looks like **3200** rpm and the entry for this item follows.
**7400** rpm
